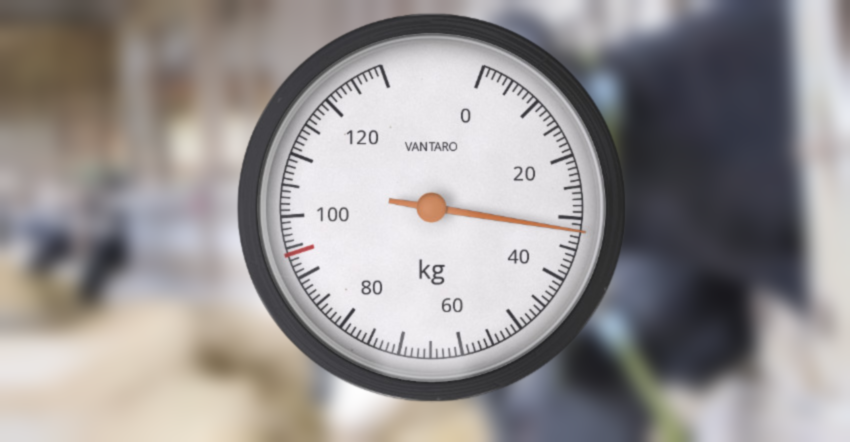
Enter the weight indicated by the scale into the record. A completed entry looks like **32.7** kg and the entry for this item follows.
**32** kg
